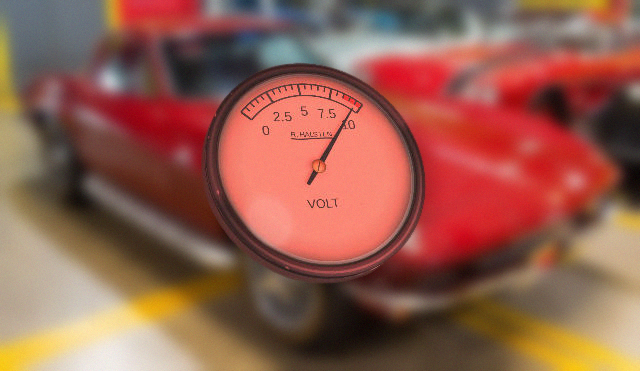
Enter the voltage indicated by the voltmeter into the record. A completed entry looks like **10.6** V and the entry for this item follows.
**9.5** V
